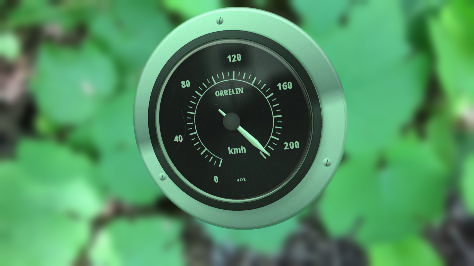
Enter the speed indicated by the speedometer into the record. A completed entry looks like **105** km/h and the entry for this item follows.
**215** km/h
